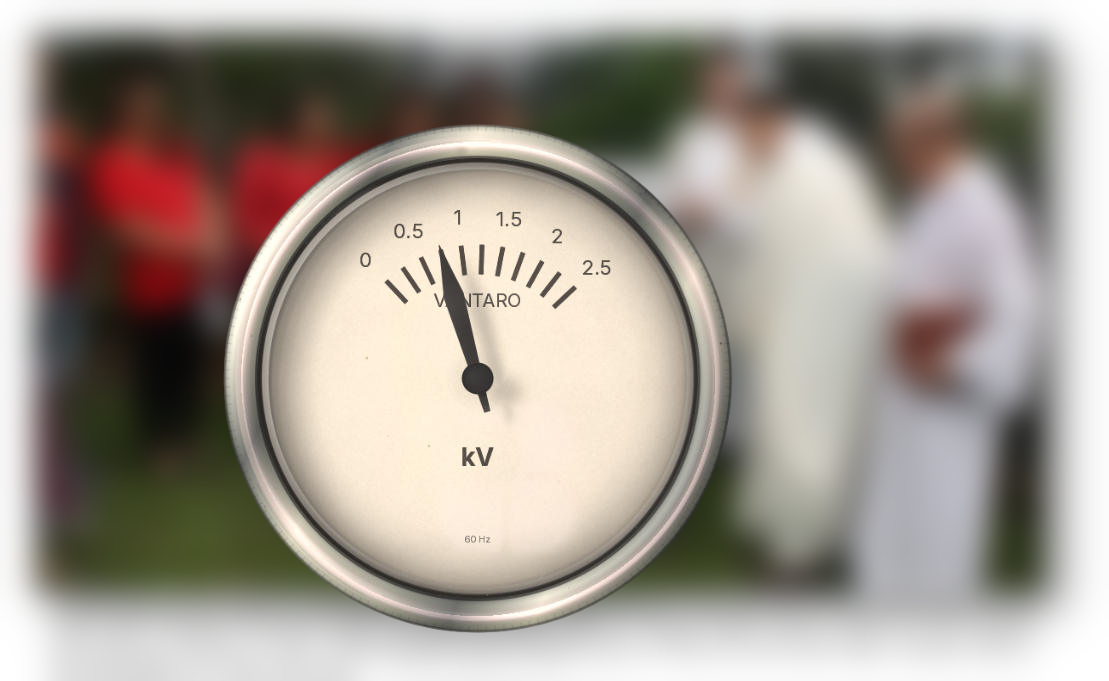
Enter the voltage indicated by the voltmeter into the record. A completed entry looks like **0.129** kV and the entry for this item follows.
**0.75** kV
